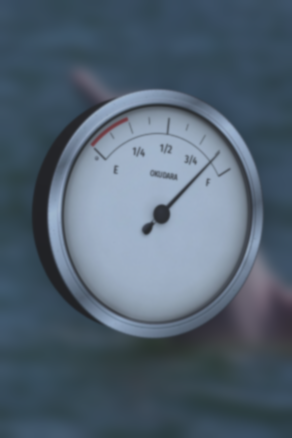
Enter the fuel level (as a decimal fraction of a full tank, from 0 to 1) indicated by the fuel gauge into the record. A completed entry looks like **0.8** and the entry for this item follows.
**0.875**
